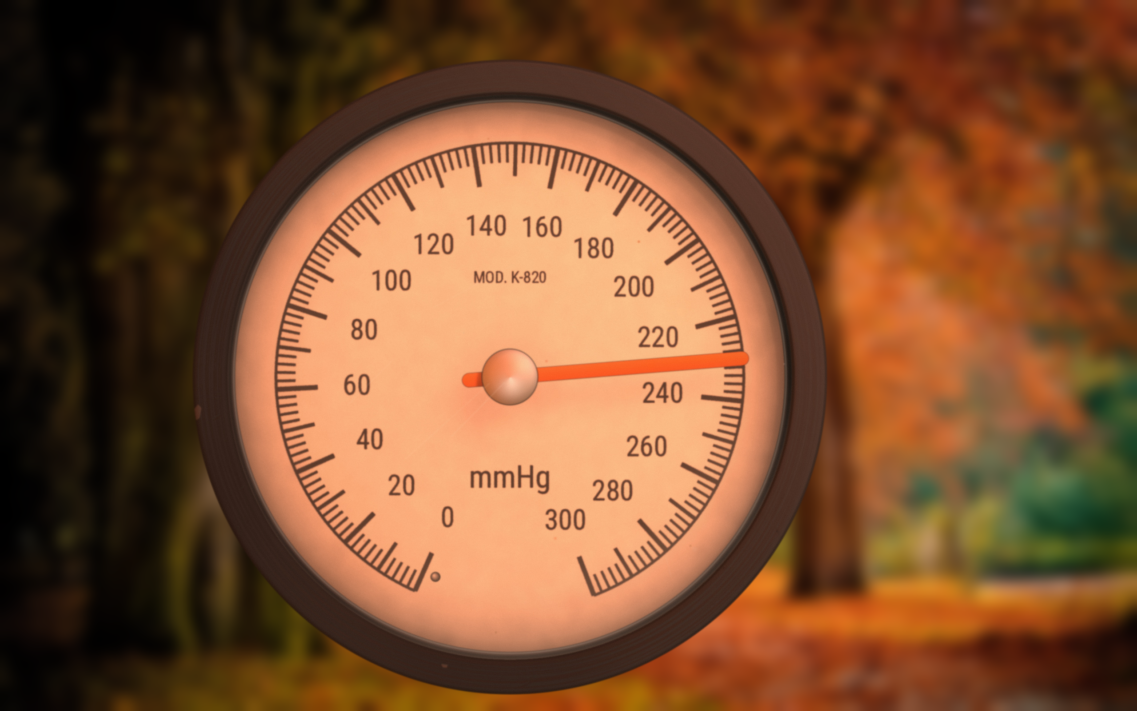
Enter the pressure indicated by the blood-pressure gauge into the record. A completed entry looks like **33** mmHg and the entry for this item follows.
**230** mmHg
